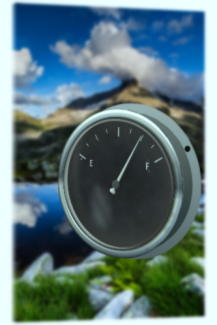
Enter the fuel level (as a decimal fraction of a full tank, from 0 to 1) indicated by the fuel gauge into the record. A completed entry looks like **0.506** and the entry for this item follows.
**0.75**
